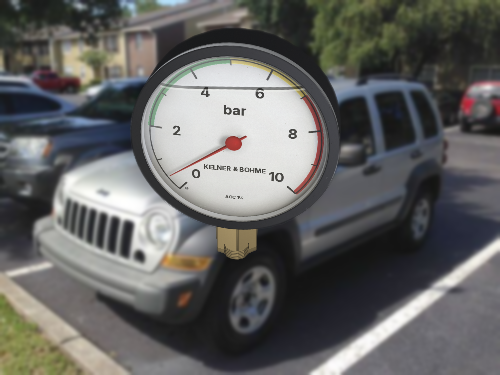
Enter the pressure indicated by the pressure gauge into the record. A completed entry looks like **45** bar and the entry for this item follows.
**0.5** bar
